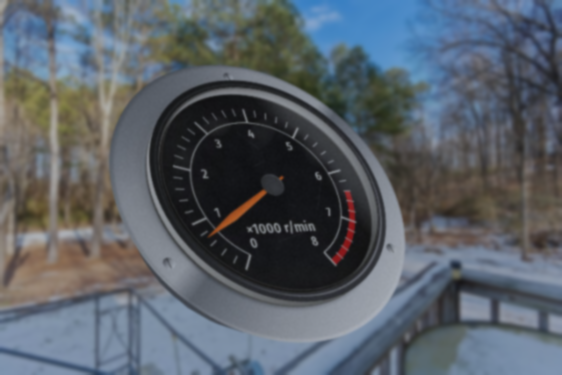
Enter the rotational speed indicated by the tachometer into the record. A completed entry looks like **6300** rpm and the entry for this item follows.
**700** rpm
